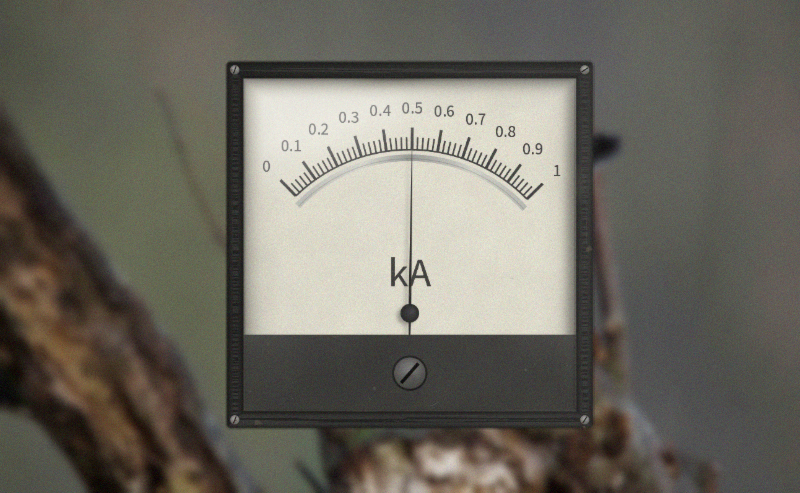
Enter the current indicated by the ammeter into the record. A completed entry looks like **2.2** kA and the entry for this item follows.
**0.5** kA
